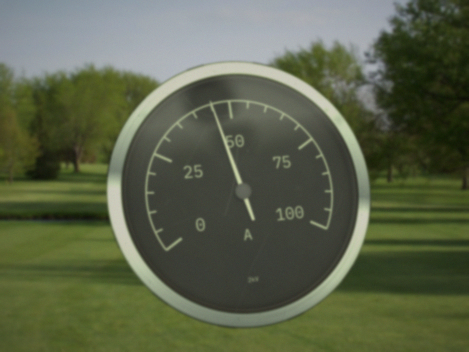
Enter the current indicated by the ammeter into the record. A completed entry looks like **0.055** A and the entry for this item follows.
**45** A
